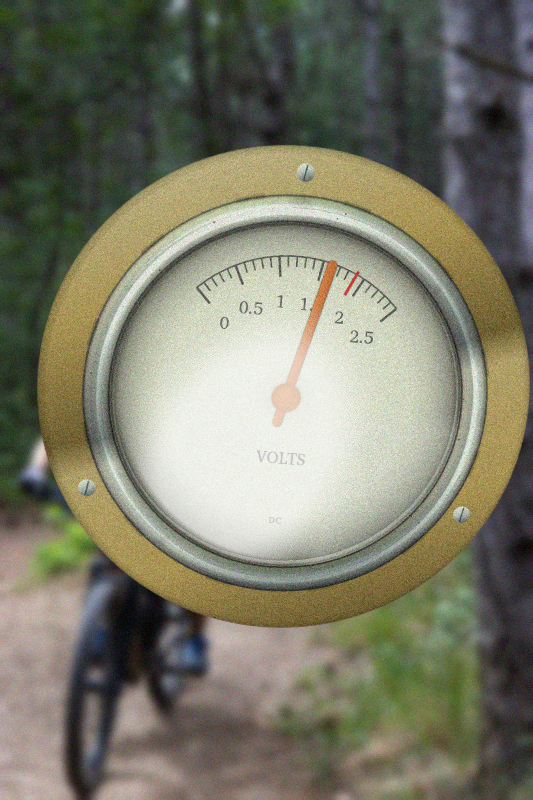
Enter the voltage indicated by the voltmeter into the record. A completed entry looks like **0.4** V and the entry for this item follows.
**1.6** V
